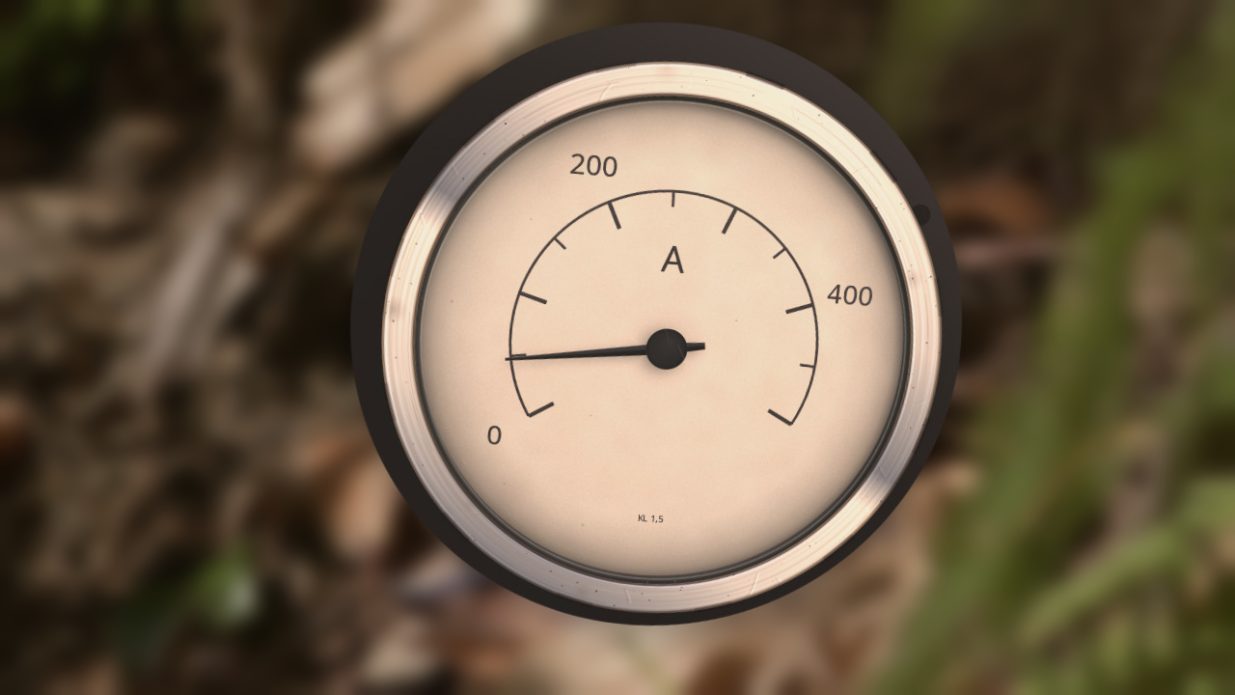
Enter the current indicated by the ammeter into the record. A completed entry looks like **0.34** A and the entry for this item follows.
**50** A
